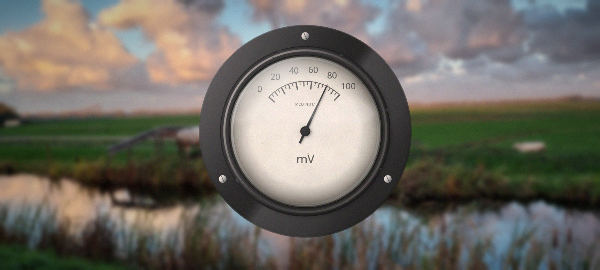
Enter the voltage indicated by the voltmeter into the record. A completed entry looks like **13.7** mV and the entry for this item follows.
**80** mV
